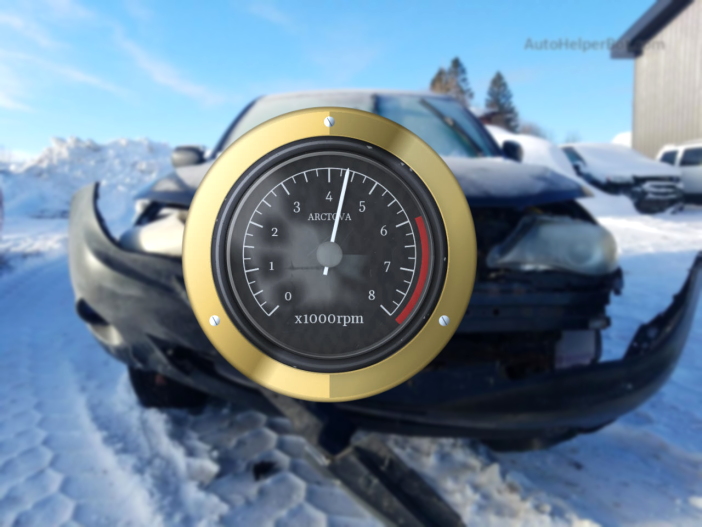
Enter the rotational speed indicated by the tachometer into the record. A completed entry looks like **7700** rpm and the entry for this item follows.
**4375** rpm
